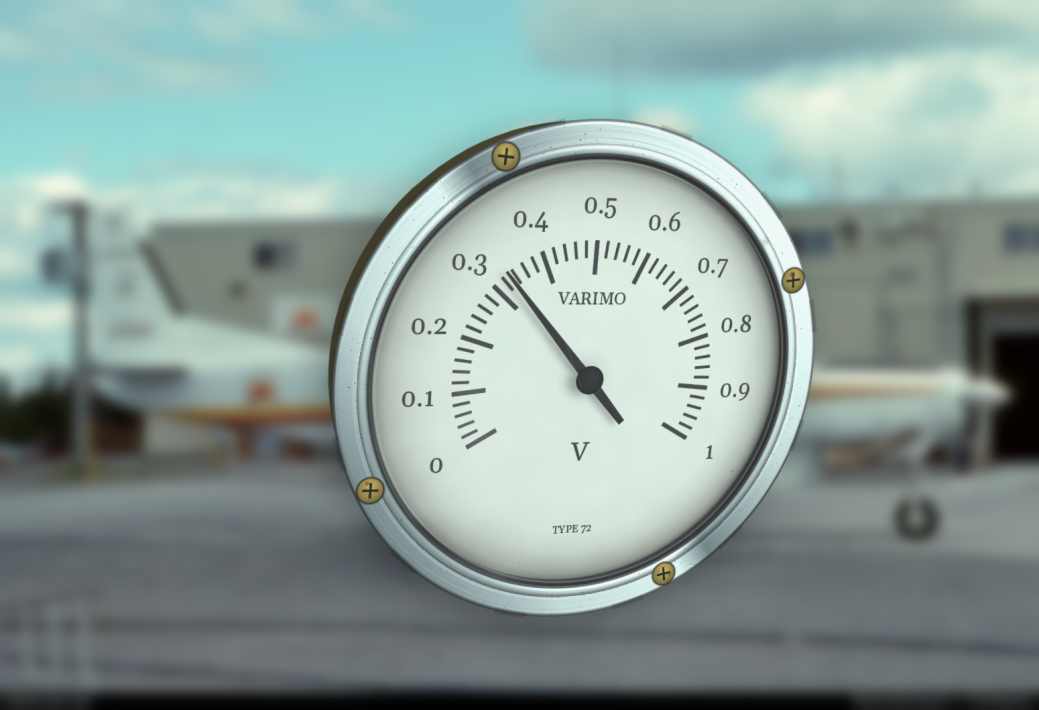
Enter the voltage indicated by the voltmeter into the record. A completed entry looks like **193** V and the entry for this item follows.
**0.33** V
